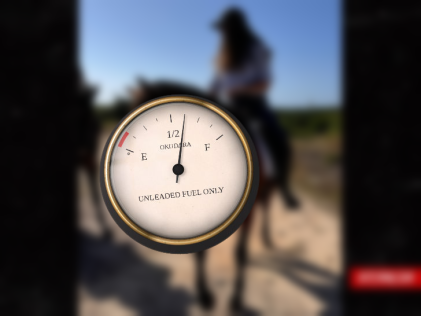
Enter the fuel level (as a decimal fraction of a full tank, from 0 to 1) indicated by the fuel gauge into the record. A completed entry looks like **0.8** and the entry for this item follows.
**0.625**
